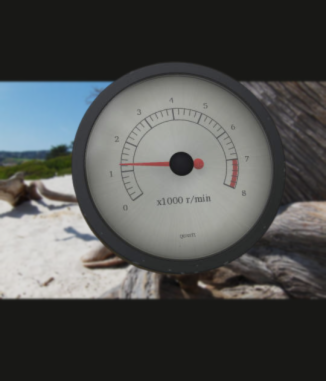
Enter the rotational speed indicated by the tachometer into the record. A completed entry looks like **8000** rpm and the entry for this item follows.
**1200** rpm
